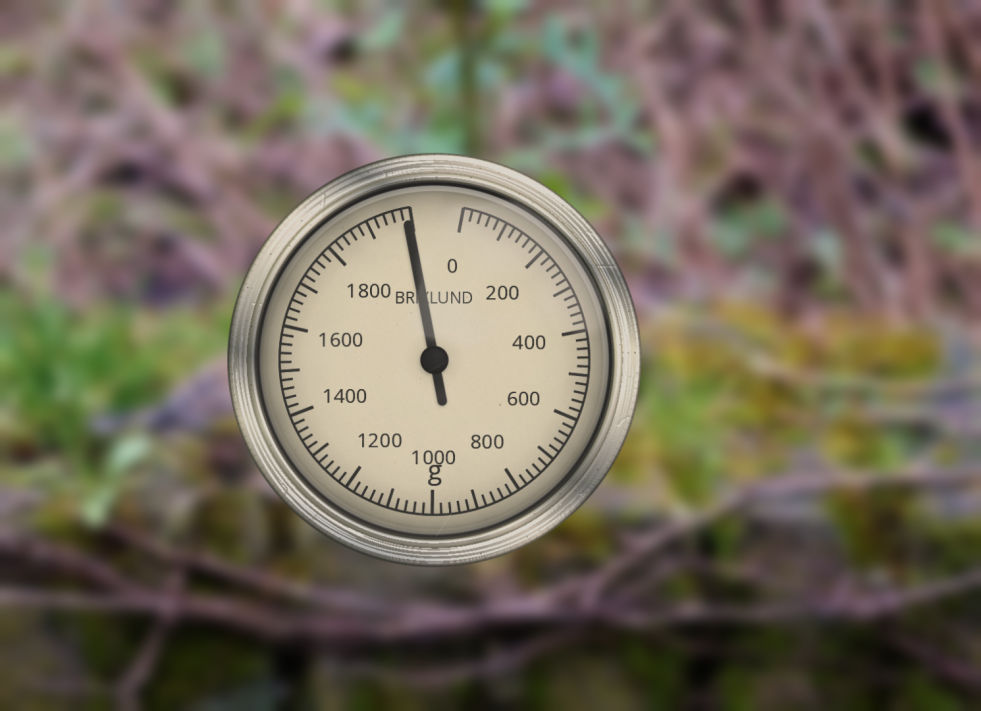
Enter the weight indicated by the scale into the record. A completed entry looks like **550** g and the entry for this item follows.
**1990** g
